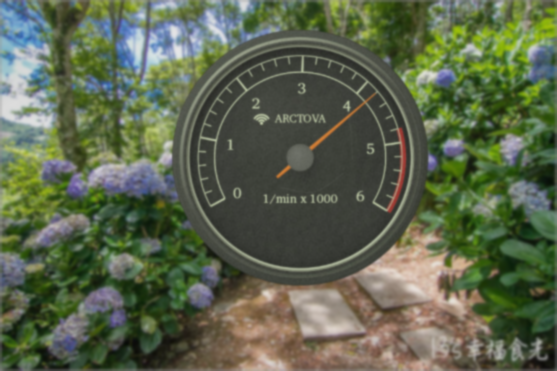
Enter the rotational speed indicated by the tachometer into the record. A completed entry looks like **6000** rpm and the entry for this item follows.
**4200** rpm
